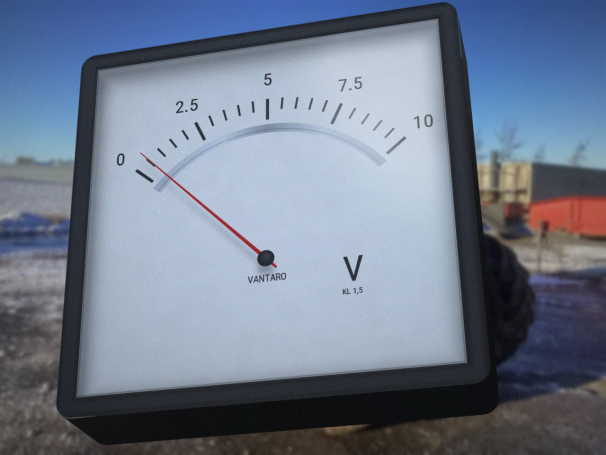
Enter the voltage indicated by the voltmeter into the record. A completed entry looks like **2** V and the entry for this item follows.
**0.5** V
